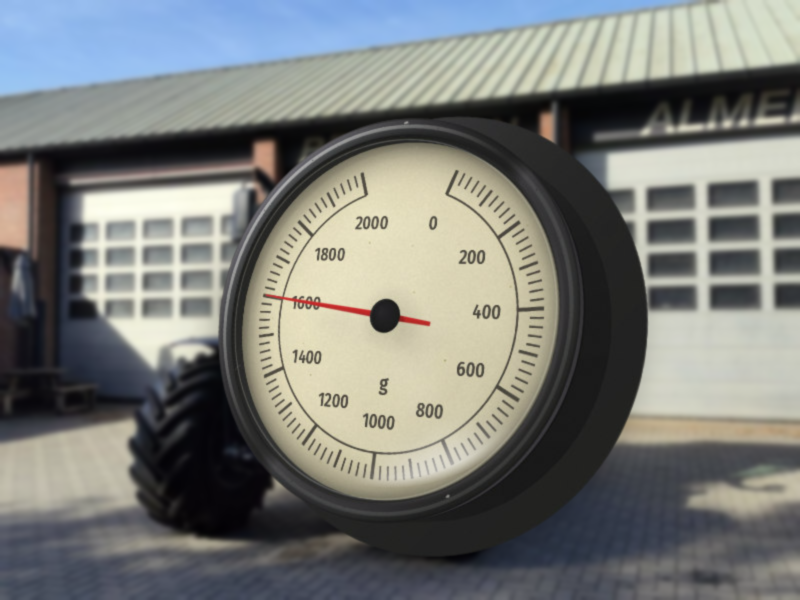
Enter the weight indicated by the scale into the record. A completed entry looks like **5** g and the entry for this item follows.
**1600** g
